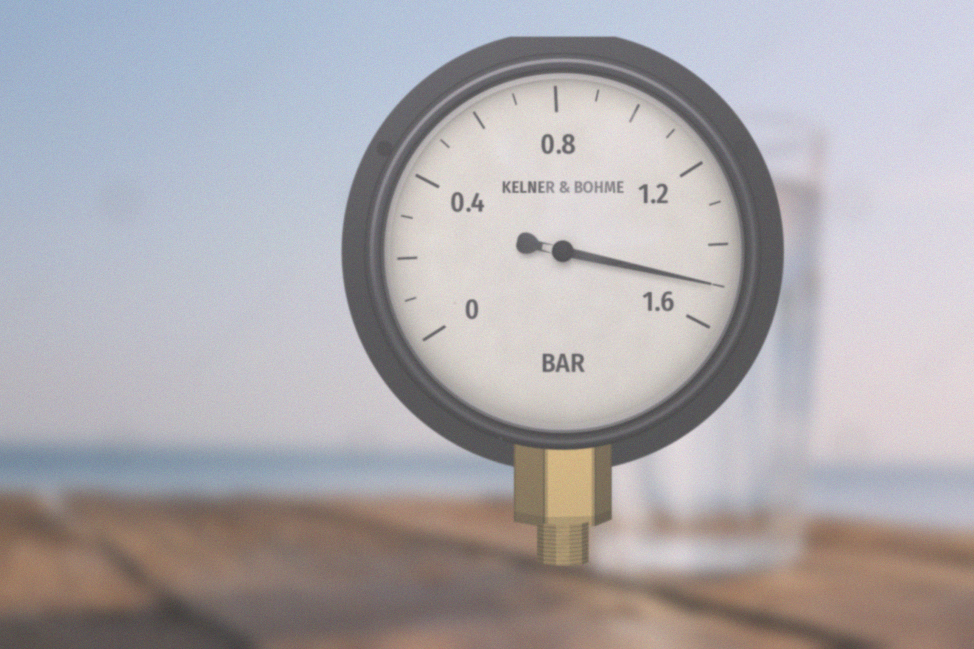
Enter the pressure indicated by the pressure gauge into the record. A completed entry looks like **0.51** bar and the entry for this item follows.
**1.5** bar
